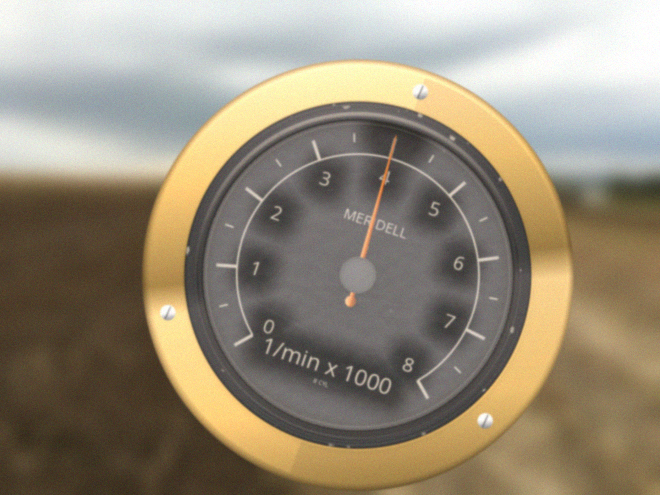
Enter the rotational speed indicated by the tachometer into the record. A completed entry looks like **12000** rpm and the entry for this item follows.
**4000** rpm
